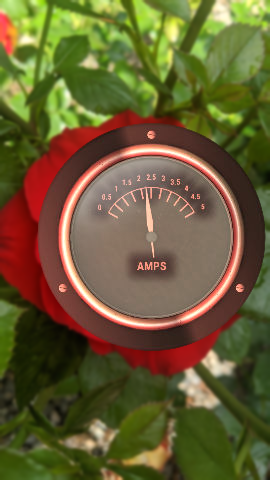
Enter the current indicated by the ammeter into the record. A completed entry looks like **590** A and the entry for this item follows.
**2.25** A
